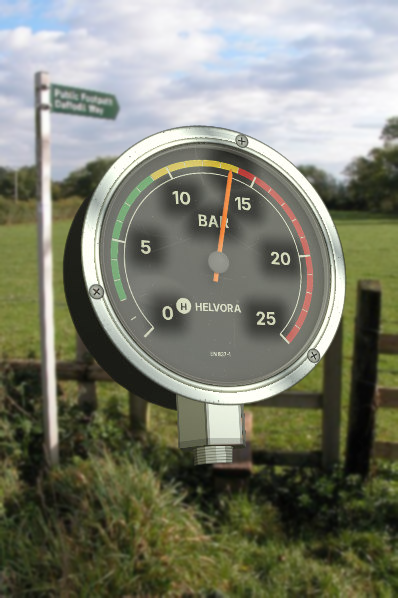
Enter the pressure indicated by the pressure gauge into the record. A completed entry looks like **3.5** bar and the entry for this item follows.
**13.5** bar
